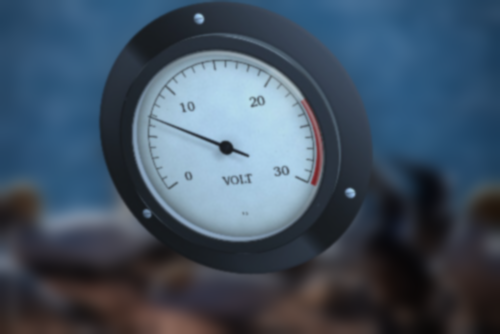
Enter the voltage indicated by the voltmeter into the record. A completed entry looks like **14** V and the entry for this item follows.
**7** V
